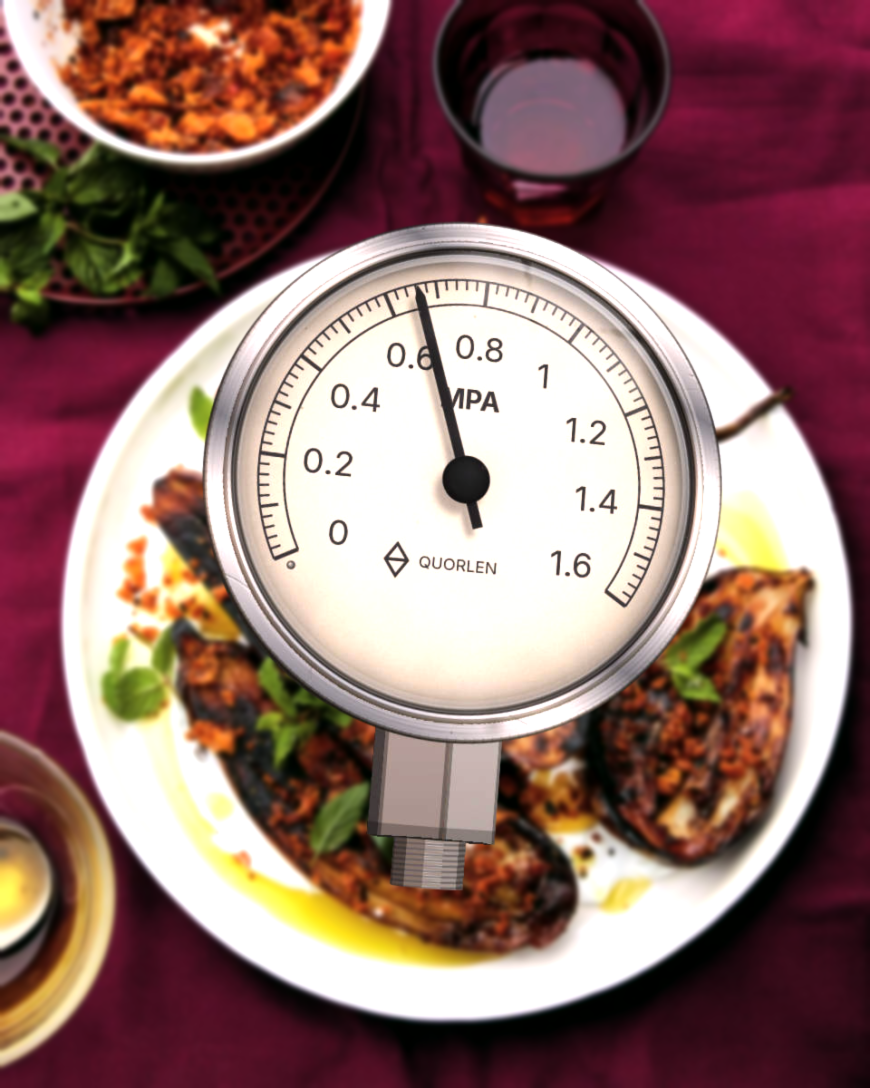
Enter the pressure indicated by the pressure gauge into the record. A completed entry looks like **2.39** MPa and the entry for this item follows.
**0.66** MPa
